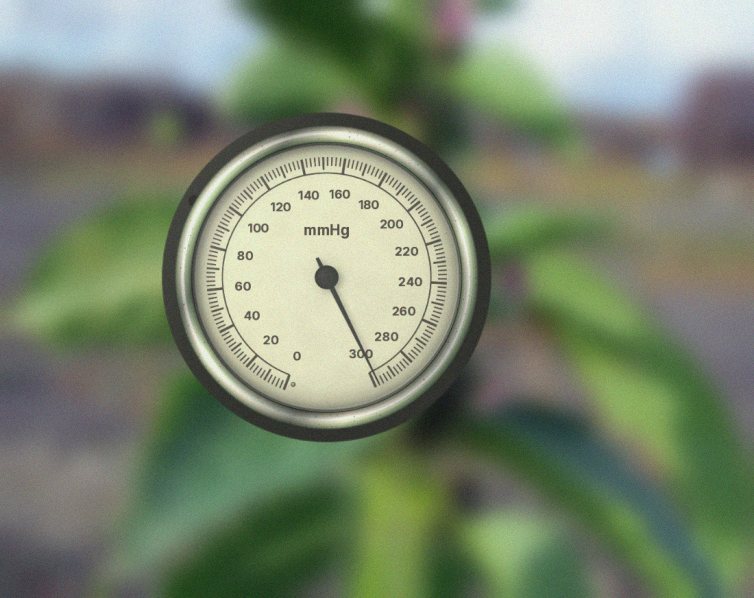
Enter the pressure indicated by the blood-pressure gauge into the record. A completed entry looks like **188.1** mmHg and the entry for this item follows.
**298** mmHg
